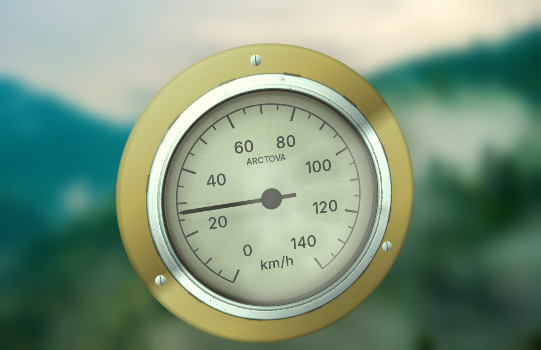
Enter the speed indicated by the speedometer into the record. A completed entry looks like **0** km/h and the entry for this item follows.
**27.5** km/h
